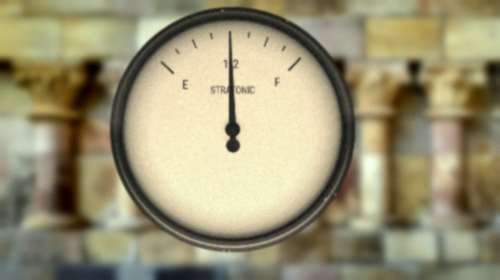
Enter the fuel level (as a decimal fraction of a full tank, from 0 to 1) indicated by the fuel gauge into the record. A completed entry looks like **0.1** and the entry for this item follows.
**0.5**
